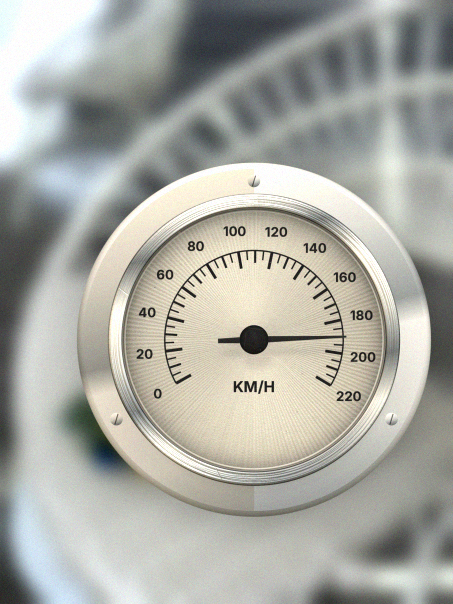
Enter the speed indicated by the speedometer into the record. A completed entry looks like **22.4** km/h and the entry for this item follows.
**190** km/h
